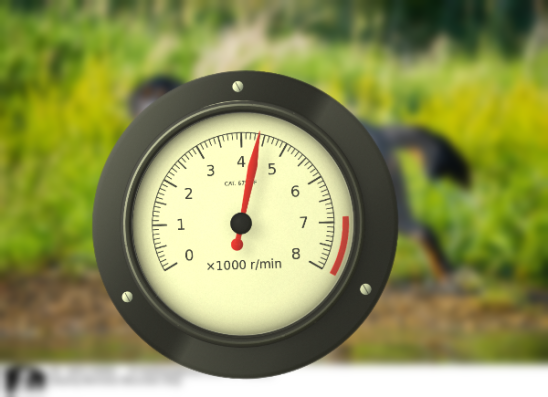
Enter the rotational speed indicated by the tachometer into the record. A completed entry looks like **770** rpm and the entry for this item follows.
**4400** rpm
